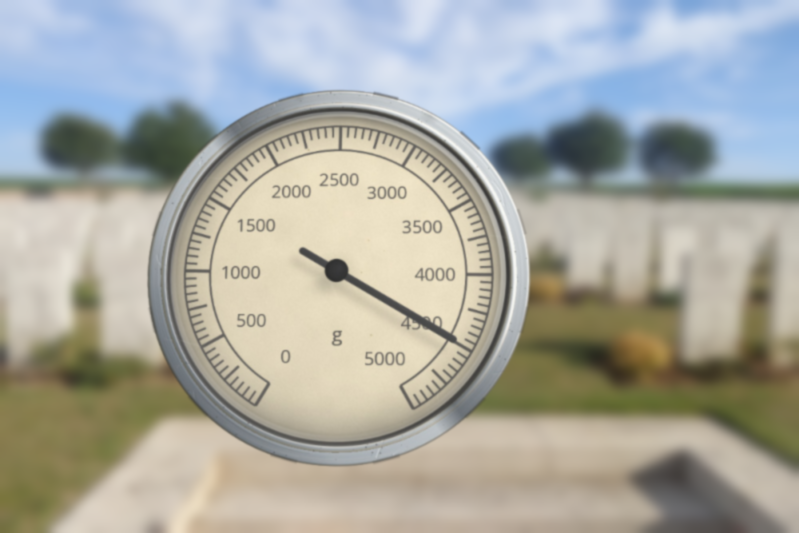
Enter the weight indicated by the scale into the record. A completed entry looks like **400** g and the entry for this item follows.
**4500** g
